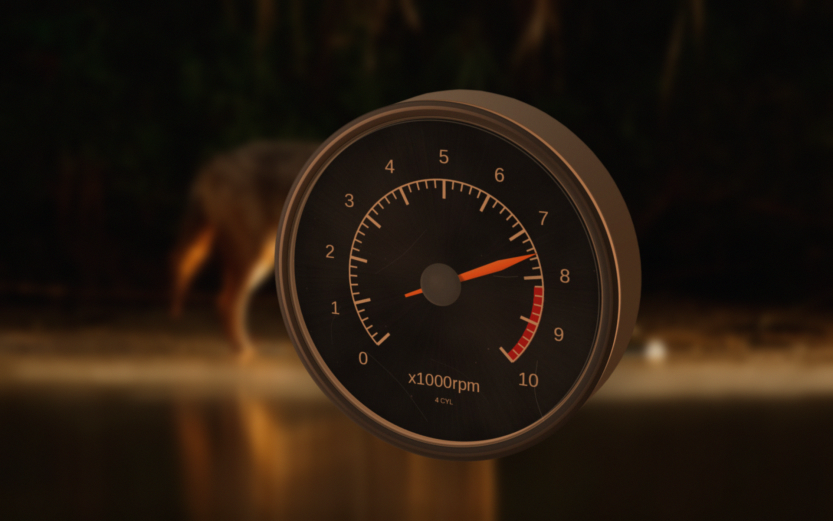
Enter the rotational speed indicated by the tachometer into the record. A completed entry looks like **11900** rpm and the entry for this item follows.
**7500** rpm
